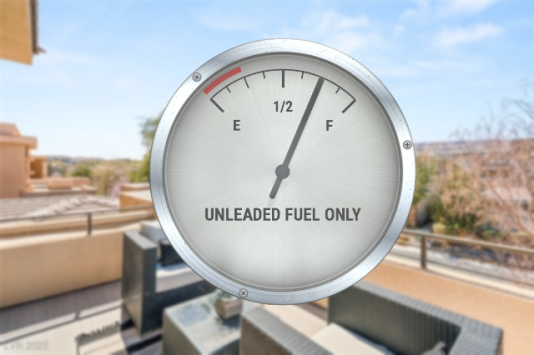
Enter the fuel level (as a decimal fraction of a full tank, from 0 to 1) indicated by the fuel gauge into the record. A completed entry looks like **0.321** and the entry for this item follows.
**0.75**
